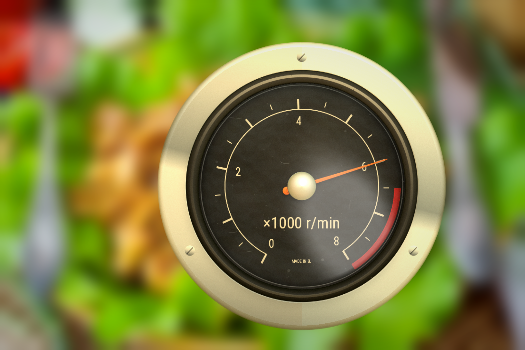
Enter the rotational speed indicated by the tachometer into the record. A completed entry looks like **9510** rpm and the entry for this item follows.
**6000** rpm
